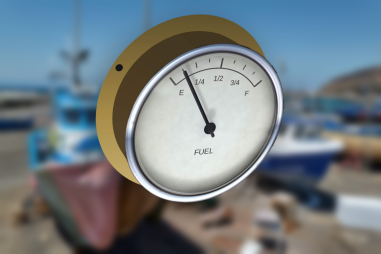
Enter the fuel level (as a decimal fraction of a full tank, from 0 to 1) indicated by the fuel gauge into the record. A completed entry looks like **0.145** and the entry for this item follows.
**0.125**
